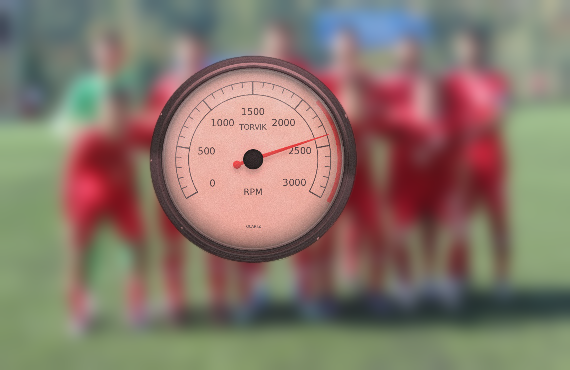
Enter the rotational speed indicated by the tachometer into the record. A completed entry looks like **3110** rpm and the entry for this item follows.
**2400** rpm
